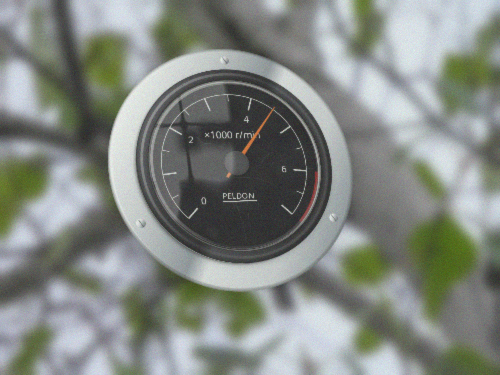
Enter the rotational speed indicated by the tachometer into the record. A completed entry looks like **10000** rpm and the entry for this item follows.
**4500** rpm
